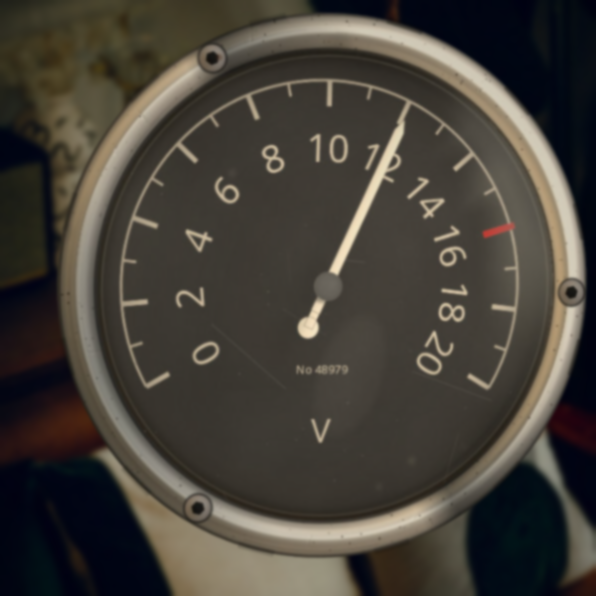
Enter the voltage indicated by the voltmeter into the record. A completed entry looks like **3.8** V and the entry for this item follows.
**12** V
